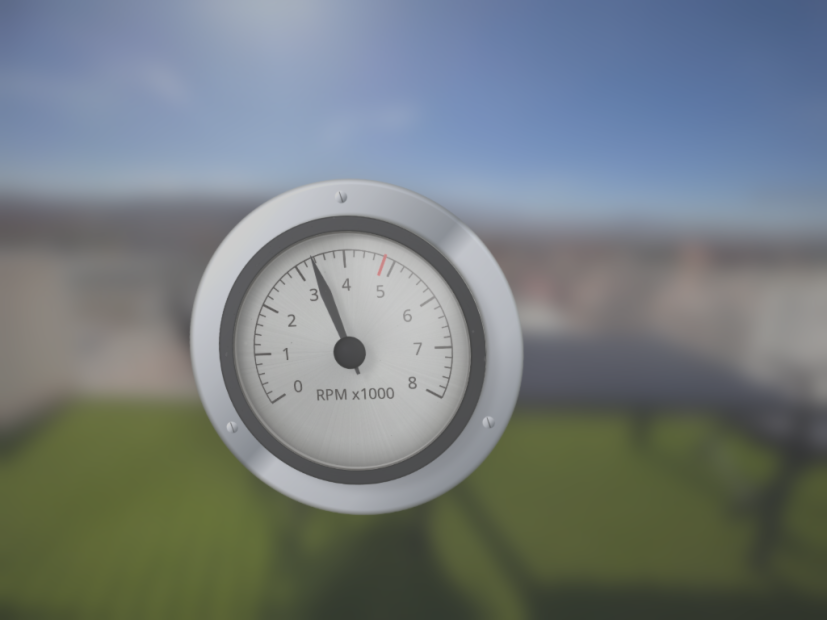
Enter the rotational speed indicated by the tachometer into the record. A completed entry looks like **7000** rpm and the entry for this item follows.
**3400** rpm
